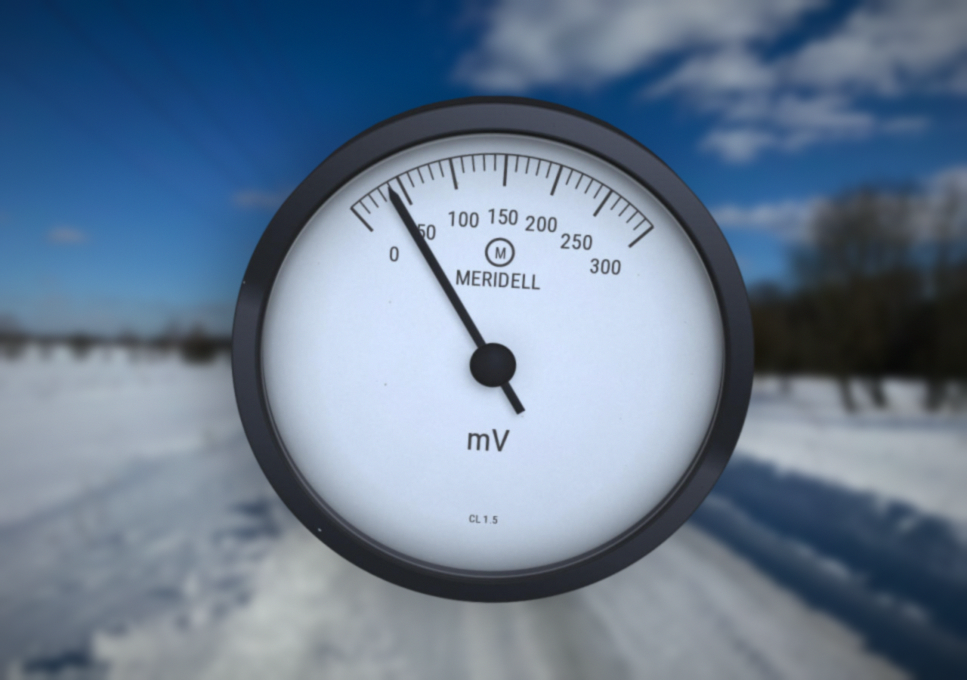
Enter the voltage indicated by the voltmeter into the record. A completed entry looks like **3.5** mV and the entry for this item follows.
**40** mV
